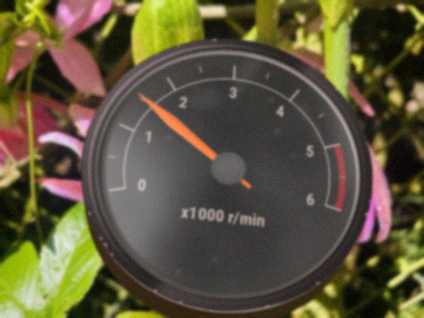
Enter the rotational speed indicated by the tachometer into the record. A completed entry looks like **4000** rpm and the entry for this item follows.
**1500** rpm
